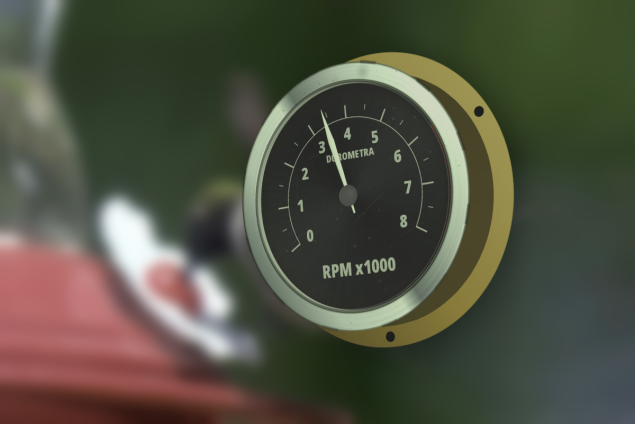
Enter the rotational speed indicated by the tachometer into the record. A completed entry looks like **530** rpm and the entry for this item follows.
**3500** rpm
